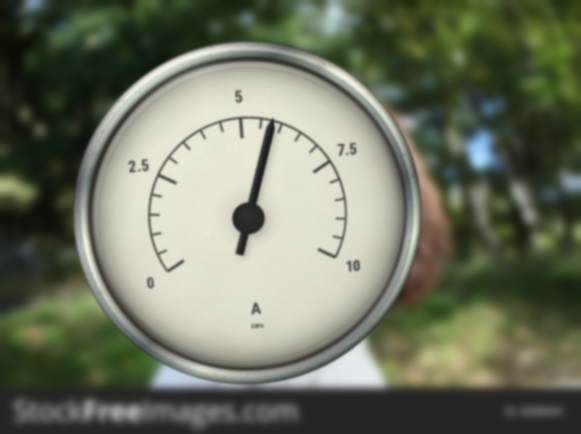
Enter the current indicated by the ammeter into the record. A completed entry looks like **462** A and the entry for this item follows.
**5.75** A
